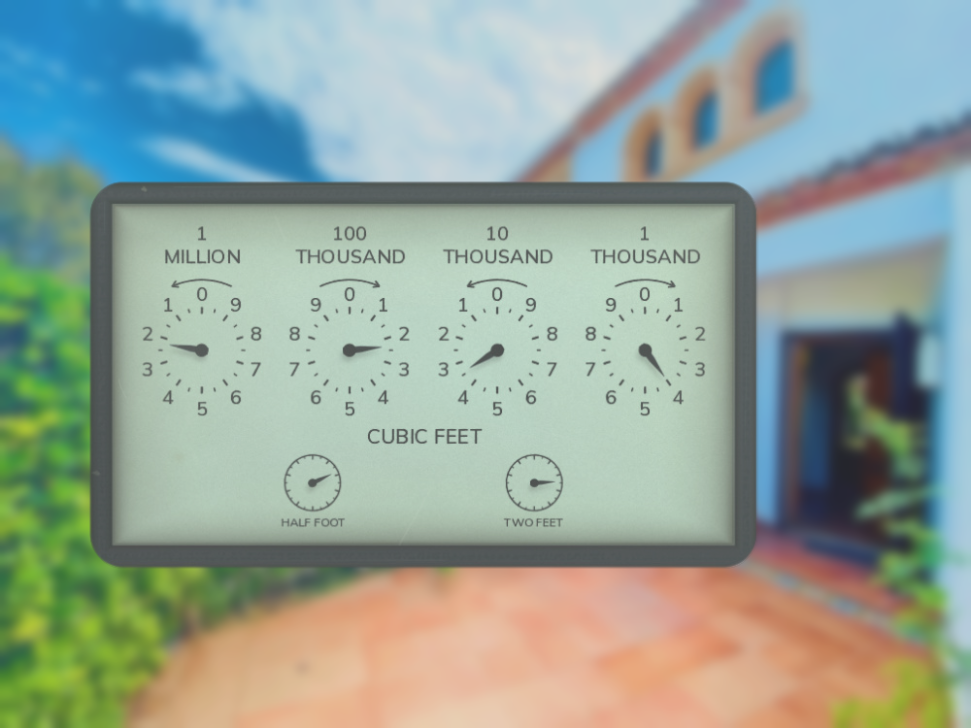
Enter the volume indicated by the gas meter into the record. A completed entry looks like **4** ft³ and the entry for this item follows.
**223400** ft³
